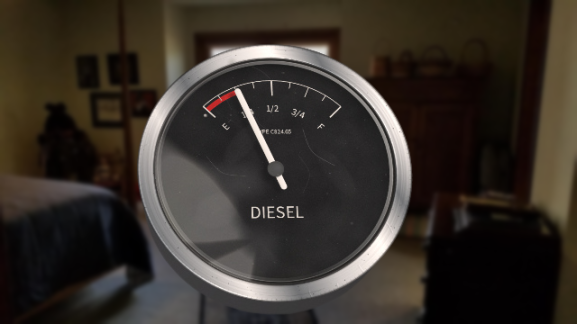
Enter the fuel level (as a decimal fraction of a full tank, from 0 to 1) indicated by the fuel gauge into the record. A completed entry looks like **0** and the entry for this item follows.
**0.25**
